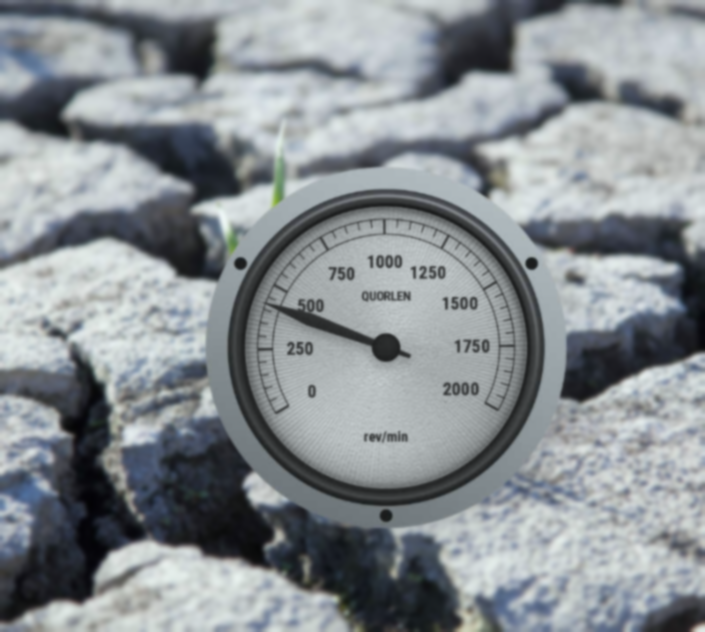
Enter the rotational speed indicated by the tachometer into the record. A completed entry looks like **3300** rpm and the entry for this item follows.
**425** rpm
